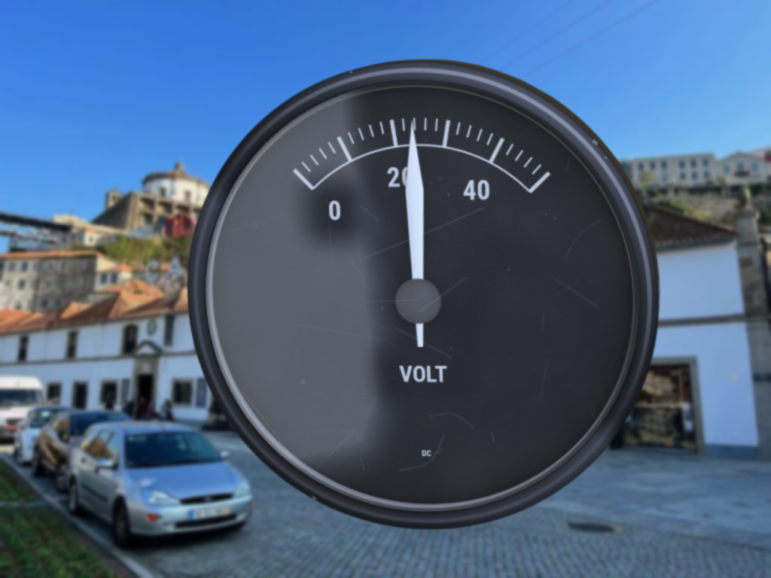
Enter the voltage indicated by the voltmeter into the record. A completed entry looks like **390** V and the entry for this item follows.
**24** V
